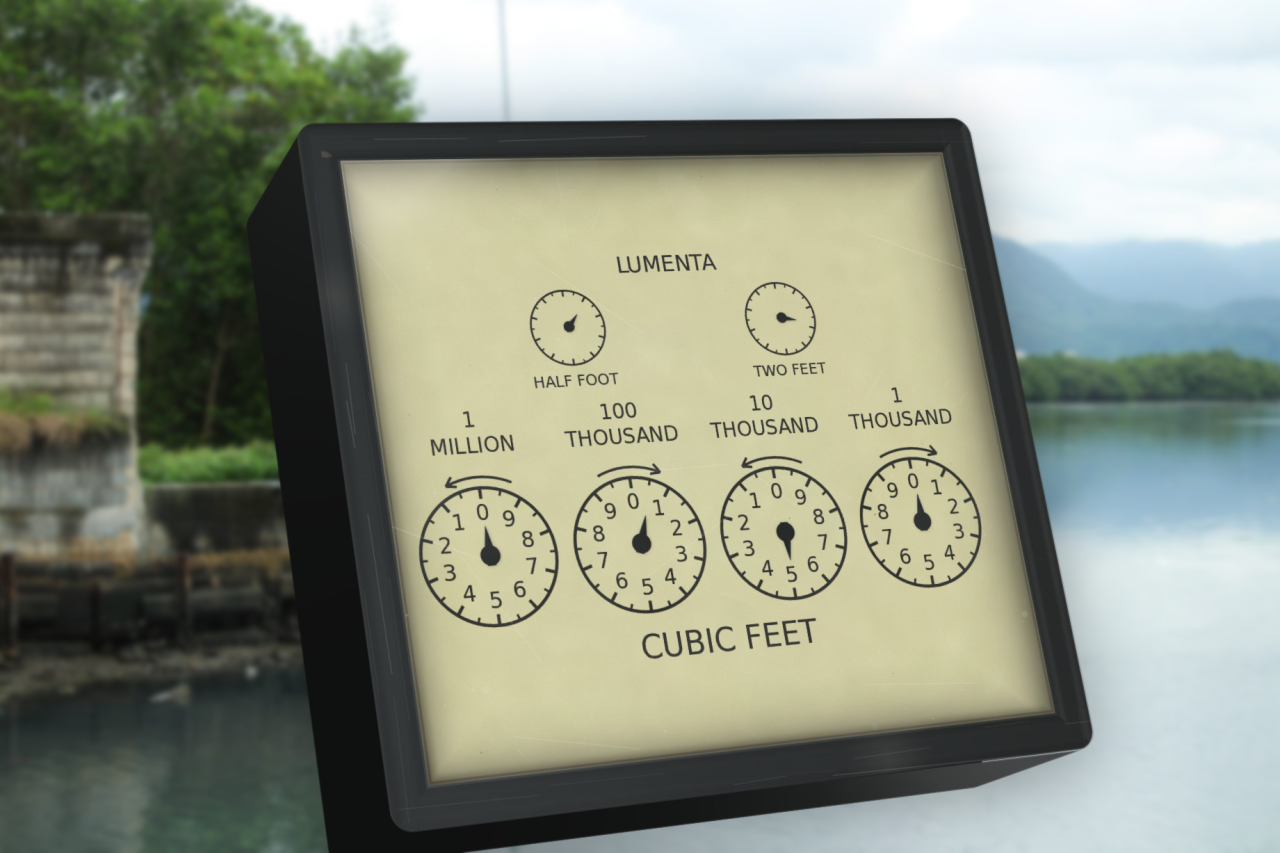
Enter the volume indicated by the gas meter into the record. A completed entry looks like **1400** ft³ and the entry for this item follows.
**5000** ft³
